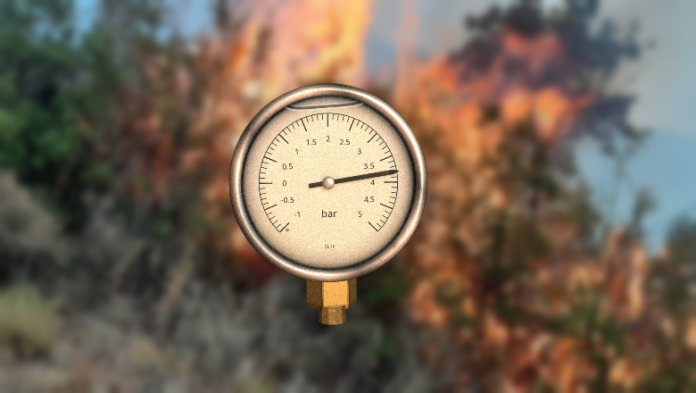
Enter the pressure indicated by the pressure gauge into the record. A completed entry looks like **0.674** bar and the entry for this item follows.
**3.8** bar
